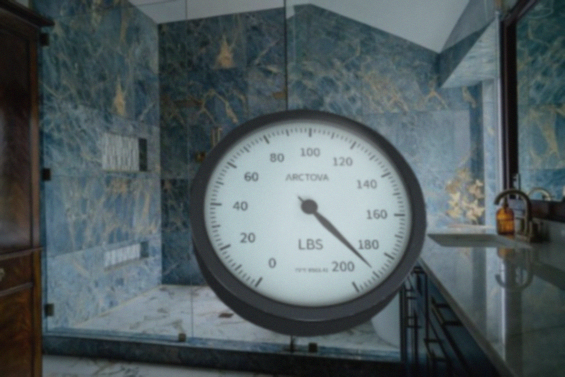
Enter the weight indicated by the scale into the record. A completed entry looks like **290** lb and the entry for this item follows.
**190** lb
